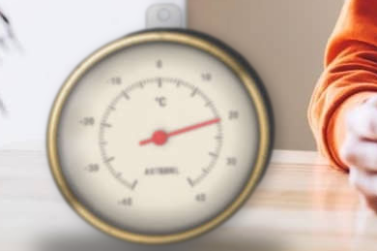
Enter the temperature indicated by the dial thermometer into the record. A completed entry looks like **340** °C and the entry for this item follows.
**20** °C
